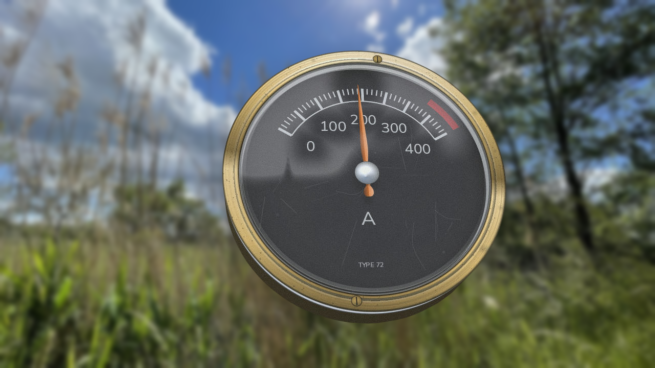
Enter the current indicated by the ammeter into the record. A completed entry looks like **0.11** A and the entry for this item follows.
**190** A
